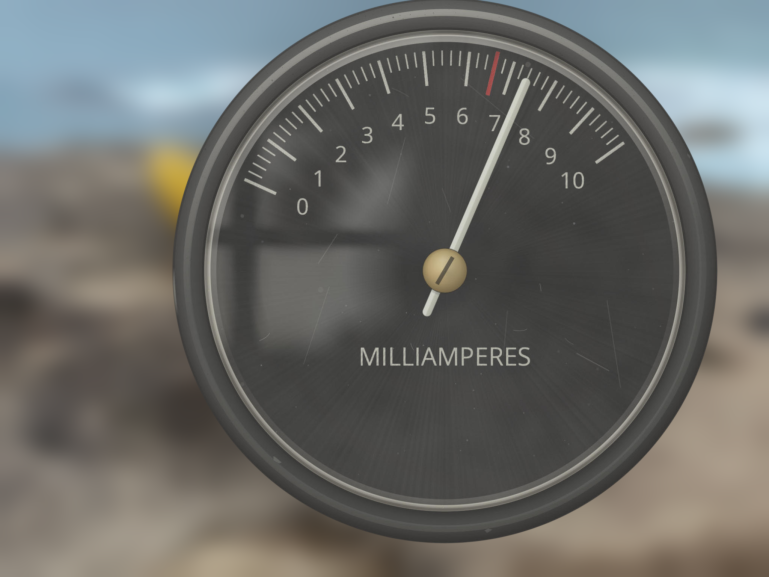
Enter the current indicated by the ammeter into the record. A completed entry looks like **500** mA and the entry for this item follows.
**7.4** mA
